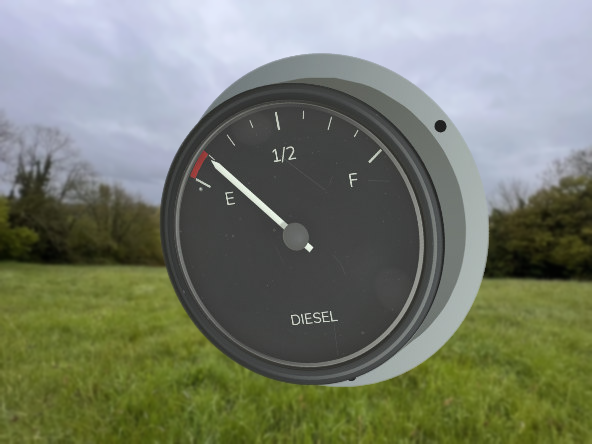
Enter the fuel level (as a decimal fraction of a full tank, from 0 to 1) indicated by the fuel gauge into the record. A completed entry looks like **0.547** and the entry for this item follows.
**0.125**
